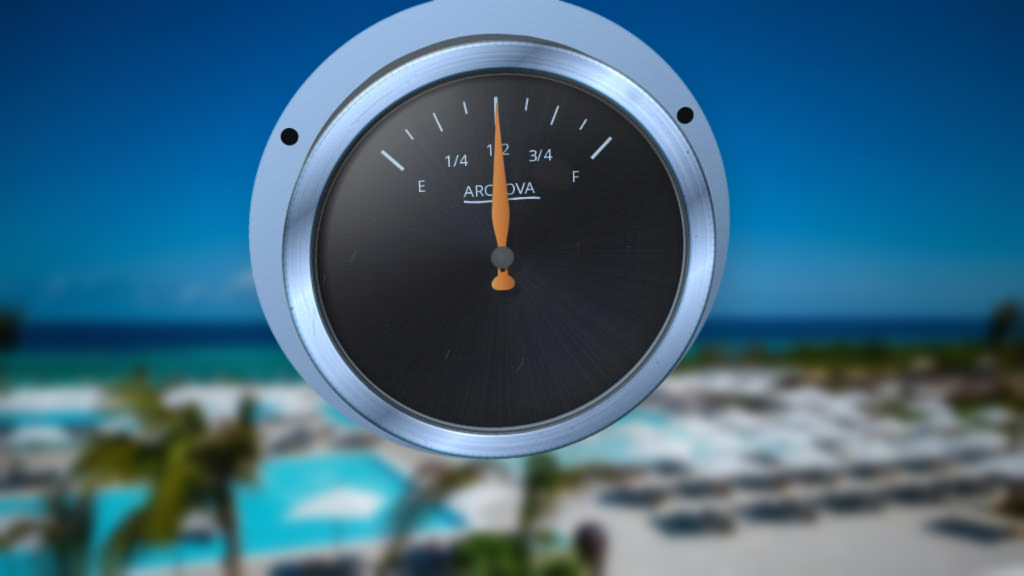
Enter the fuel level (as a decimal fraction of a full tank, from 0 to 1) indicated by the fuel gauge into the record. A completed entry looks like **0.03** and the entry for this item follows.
**0.5**
